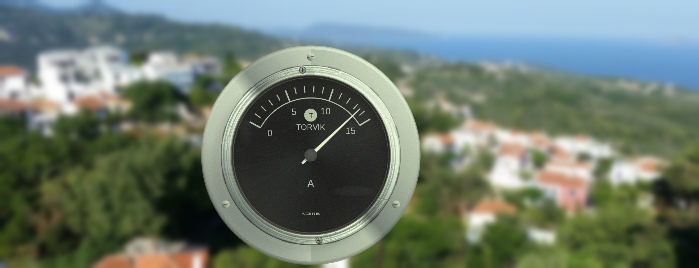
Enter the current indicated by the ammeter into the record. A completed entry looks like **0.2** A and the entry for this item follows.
**13.5** A
